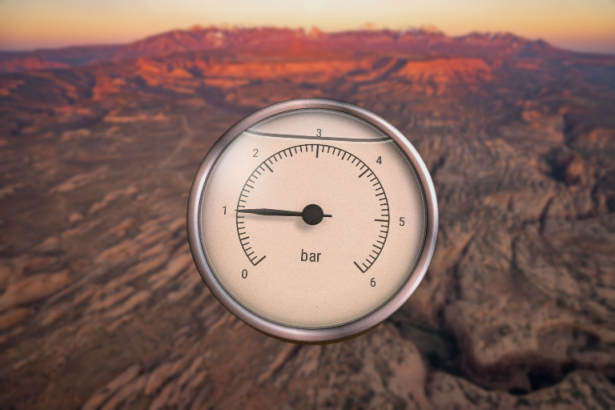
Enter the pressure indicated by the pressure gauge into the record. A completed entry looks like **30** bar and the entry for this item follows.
**1** bar
